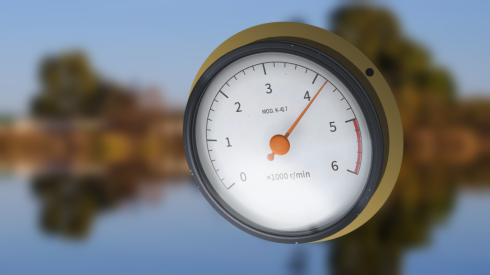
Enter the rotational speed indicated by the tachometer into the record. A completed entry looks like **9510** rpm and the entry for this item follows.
**4200** rpm
